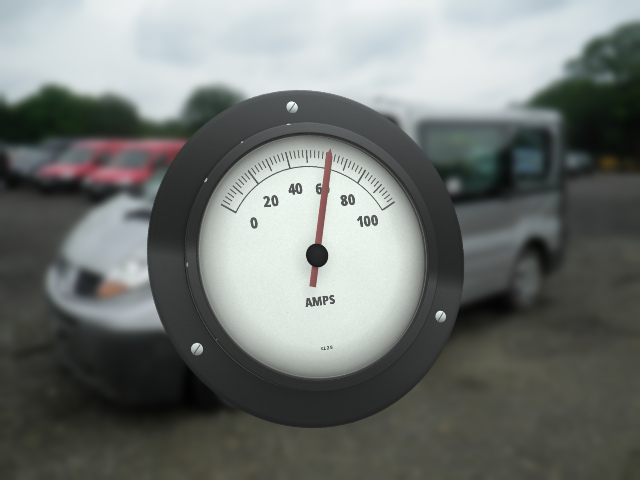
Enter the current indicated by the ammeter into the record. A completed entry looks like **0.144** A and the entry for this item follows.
**60** A
